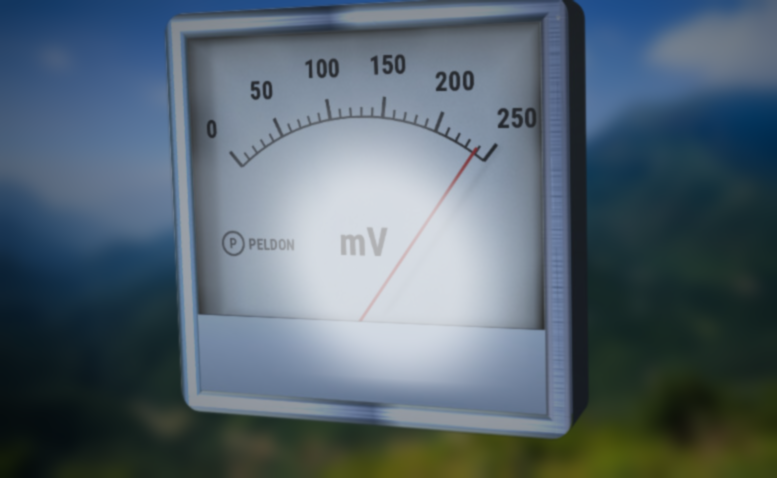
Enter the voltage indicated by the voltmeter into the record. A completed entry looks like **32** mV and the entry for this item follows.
**240** mV
